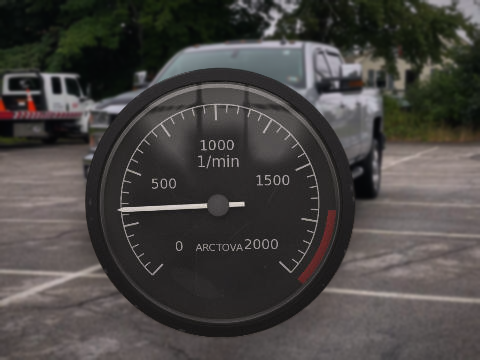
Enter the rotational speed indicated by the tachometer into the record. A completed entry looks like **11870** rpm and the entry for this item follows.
**325** rpm
